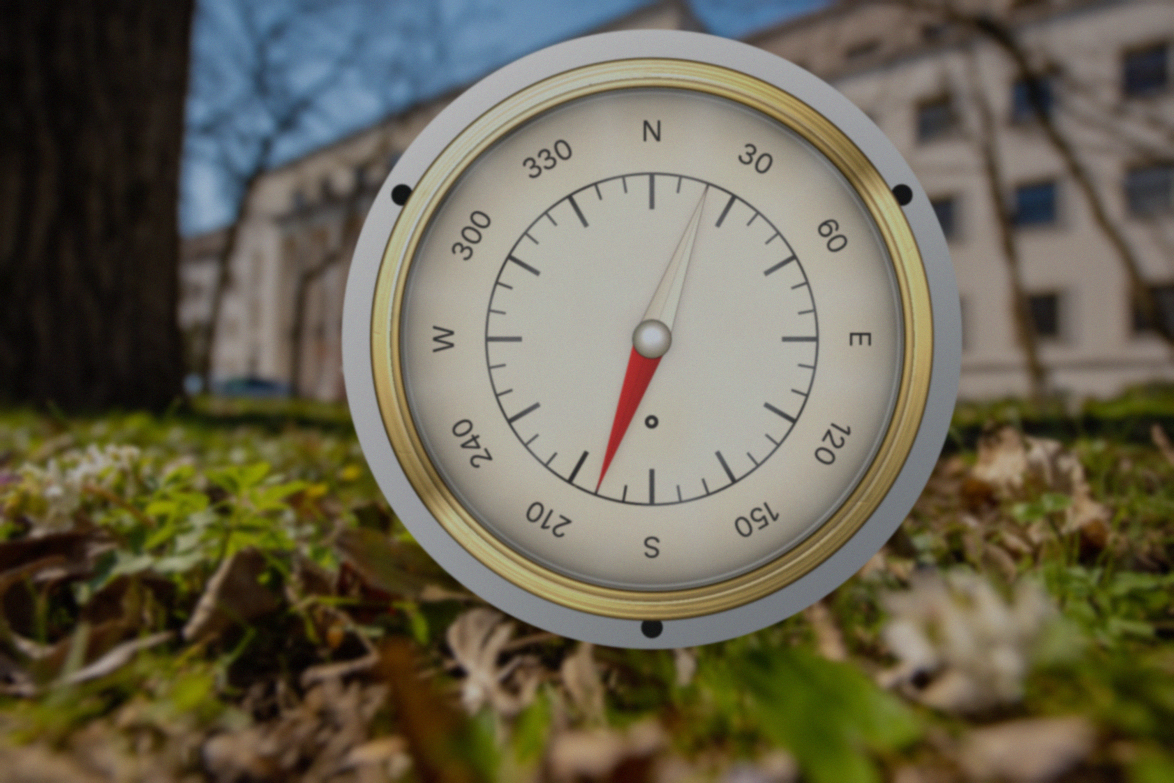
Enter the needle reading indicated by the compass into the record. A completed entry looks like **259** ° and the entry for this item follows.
**200** °
